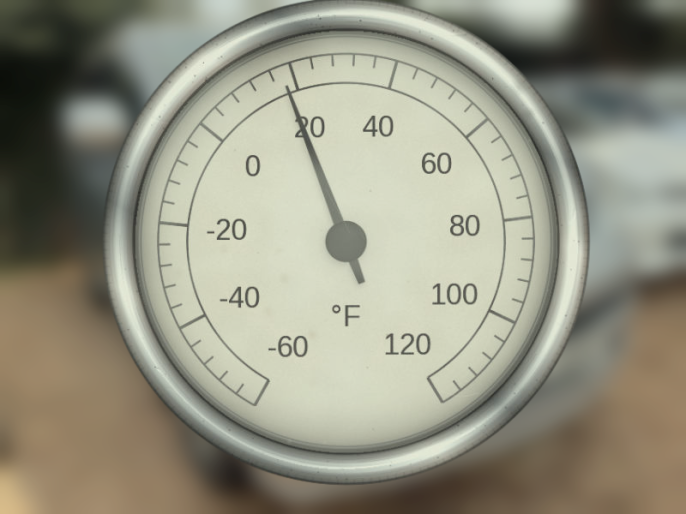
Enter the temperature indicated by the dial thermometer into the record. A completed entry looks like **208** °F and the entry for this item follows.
**18** °F
